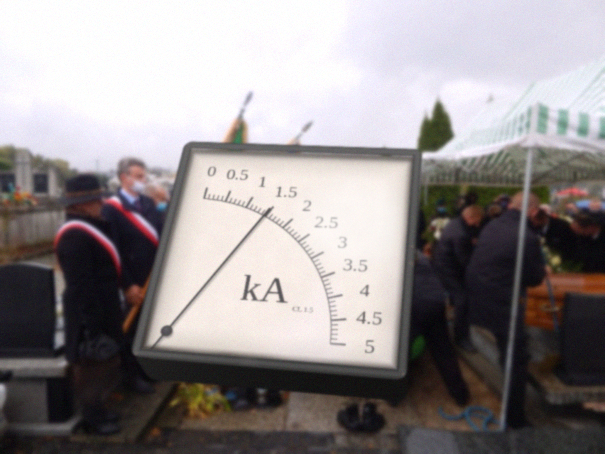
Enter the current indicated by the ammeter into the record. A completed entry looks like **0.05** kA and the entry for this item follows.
**1.5** kA
